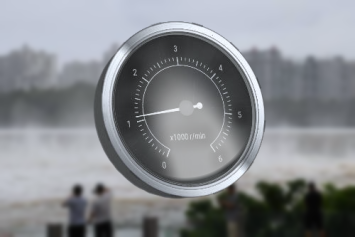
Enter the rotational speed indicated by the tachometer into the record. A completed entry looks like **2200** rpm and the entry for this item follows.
**1100** rpm
